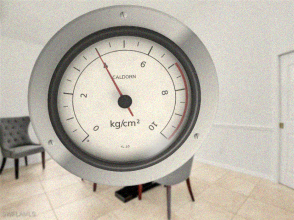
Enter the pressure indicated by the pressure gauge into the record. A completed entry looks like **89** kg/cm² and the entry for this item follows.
**4** kg/cm²
